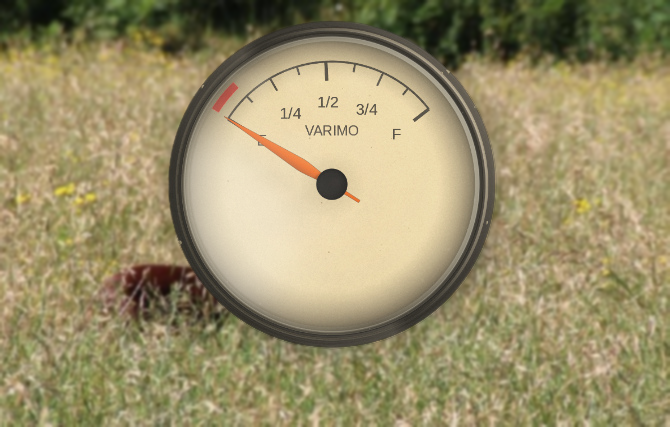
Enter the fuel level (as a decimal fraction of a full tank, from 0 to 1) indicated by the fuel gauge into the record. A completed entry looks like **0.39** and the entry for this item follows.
**0**
